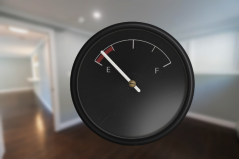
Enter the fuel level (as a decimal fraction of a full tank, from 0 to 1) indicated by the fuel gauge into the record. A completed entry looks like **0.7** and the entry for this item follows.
**0.125**
